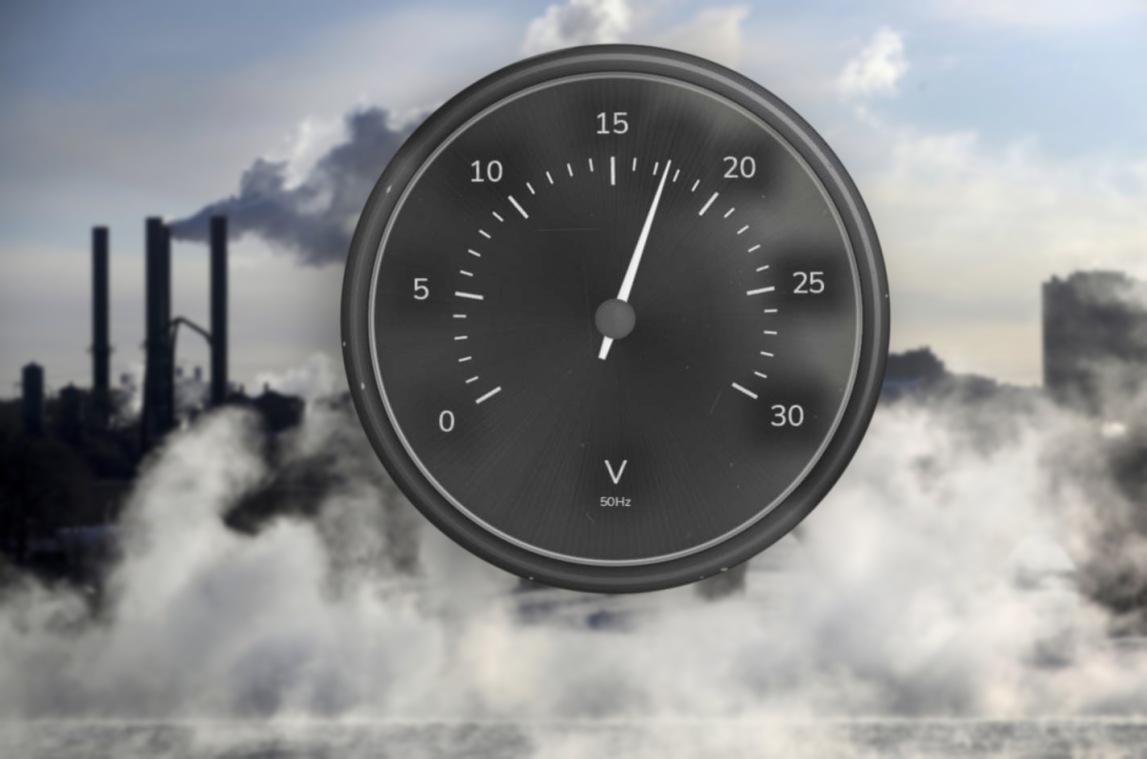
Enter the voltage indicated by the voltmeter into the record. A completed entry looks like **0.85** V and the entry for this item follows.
**17.5** V
